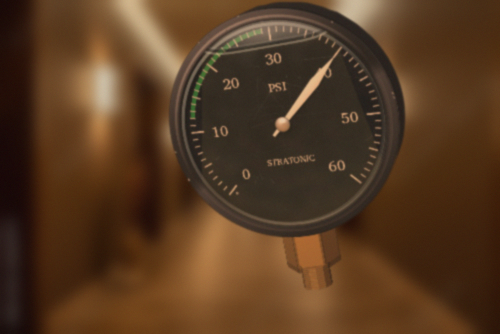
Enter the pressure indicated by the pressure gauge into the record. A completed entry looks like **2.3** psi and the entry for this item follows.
**40** psi
